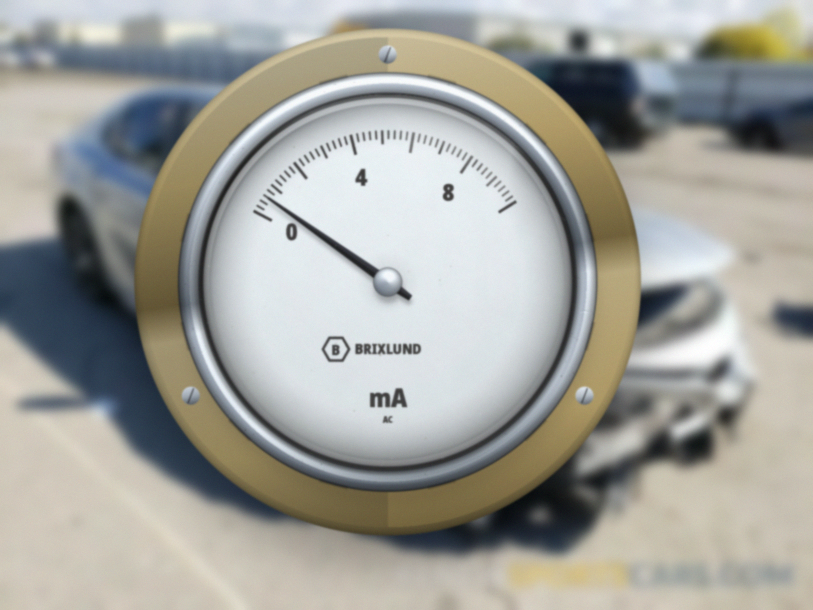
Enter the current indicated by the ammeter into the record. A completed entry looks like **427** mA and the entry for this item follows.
**0.6** mA
